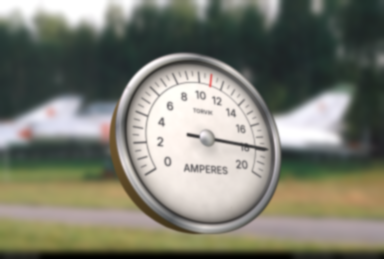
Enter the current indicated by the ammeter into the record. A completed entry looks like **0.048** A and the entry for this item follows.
**18** A
